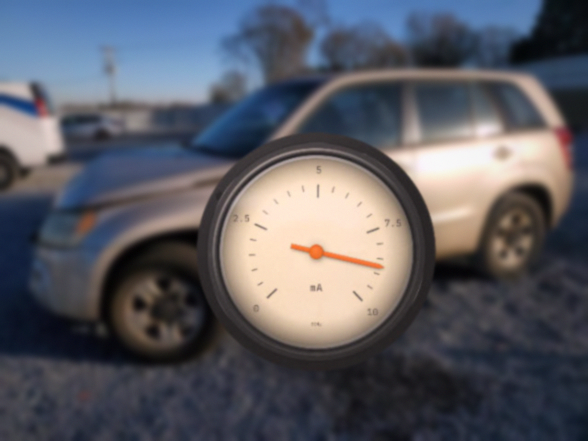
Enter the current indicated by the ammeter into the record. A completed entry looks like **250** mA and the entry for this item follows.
**8.75** mA
